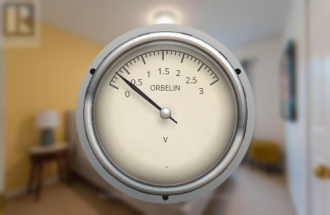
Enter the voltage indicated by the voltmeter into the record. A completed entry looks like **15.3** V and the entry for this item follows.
**0.3** V
